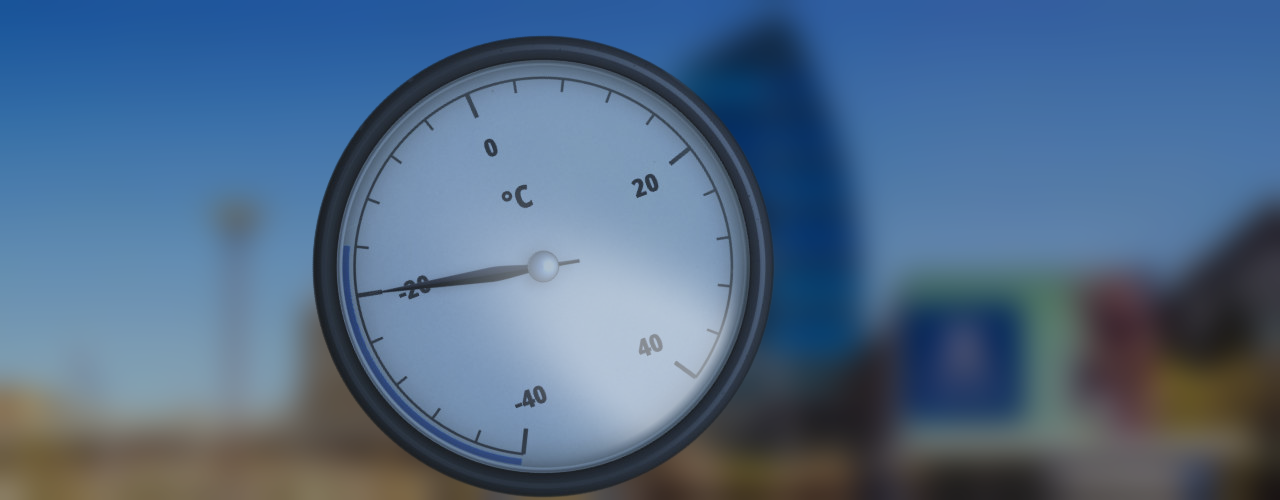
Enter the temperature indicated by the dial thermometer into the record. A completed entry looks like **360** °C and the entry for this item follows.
**-20** °C
